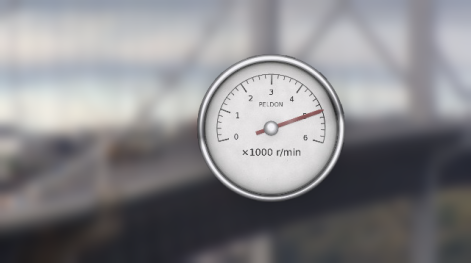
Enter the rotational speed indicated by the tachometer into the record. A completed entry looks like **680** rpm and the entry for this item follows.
**5000** rpm
